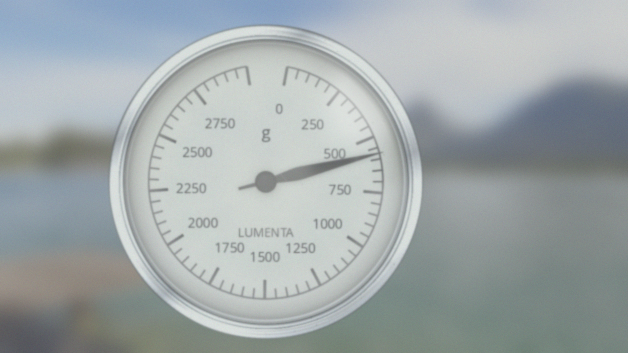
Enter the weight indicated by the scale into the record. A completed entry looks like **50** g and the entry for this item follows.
**575** g
